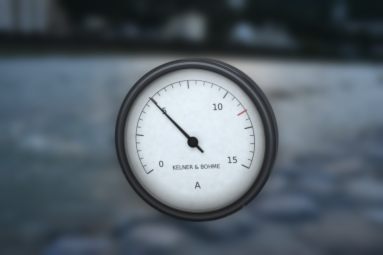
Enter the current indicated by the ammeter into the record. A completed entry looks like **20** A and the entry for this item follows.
**5** A
